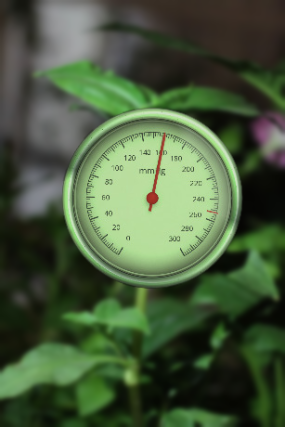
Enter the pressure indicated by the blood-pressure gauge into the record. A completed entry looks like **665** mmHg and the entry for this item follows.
**160** mmHg
